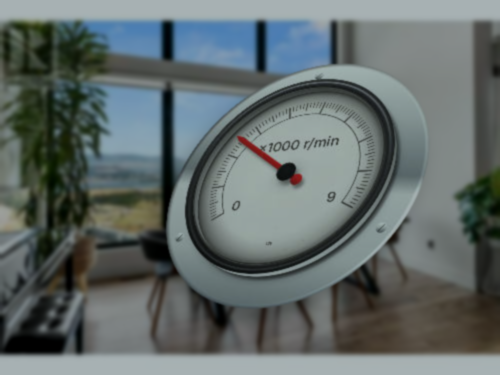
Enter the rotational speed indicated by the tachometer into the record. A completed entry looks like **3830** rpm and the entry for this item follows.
**2500** rpm
